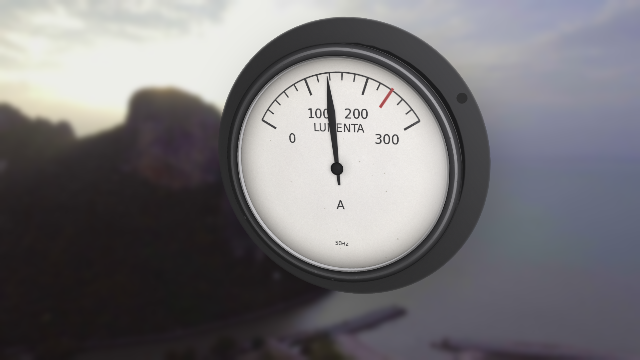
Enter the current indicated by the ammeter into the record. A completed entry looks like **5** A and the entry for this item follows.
**140** A
